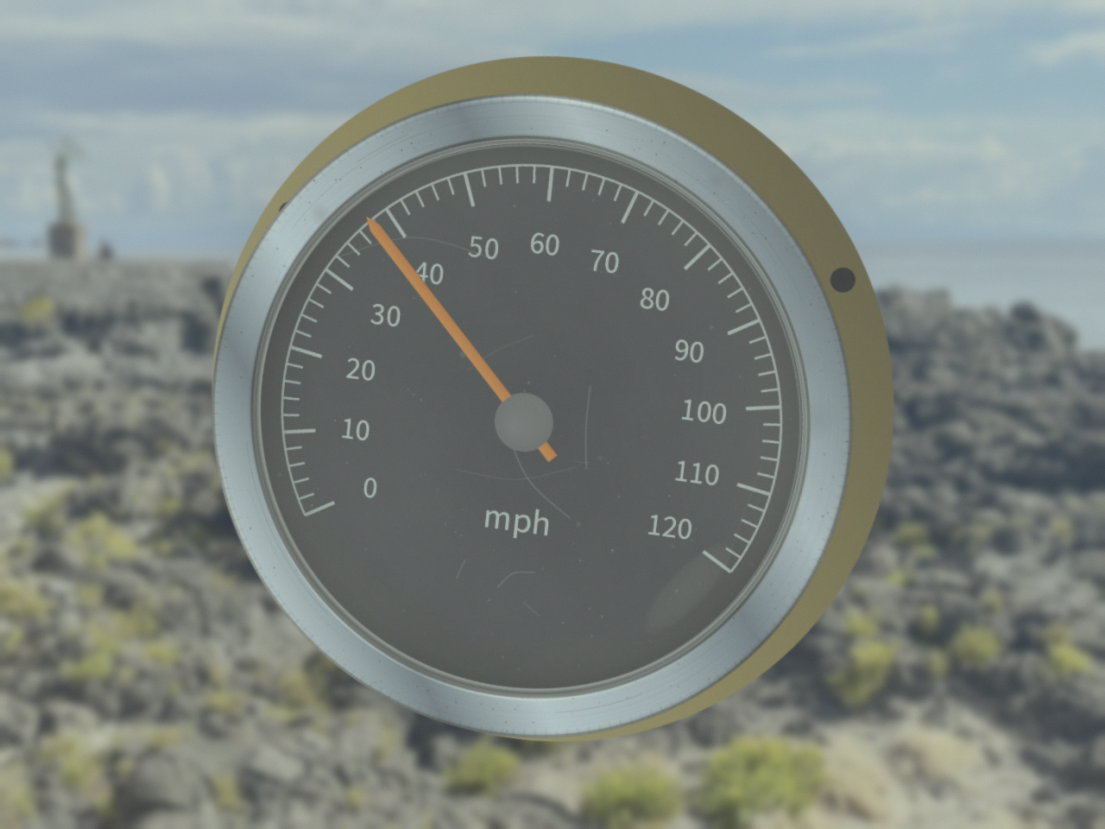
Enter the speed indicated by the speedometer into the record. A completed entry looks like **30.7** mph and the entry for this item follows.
**38** mph
